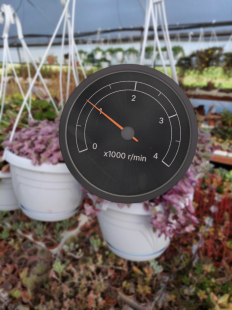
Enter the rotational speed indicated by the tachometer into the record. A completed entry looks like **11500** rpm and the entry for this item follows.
**1000** rpm
